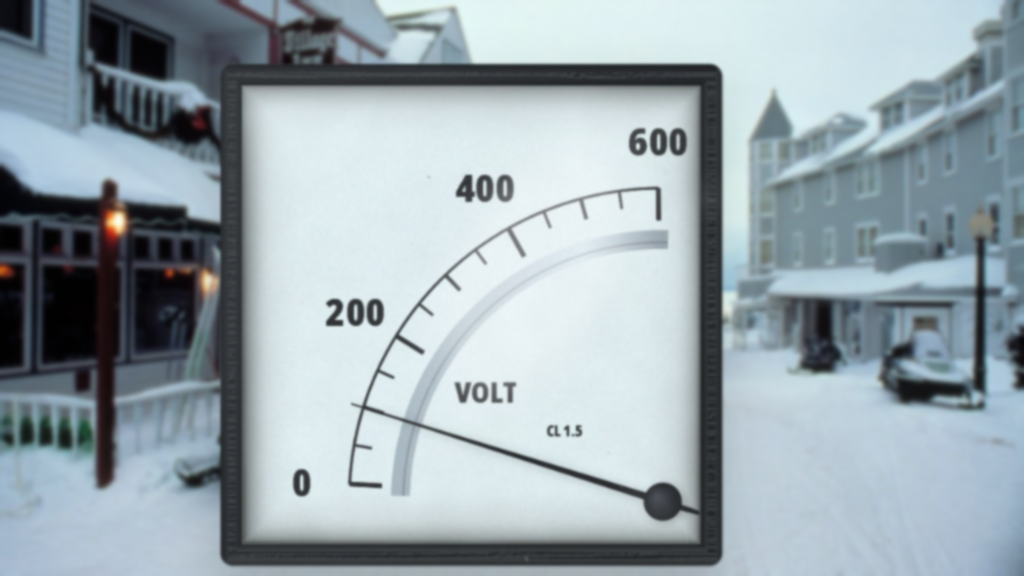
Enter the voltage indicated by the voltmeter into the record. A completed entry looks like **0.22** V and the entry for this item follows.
**100** V
